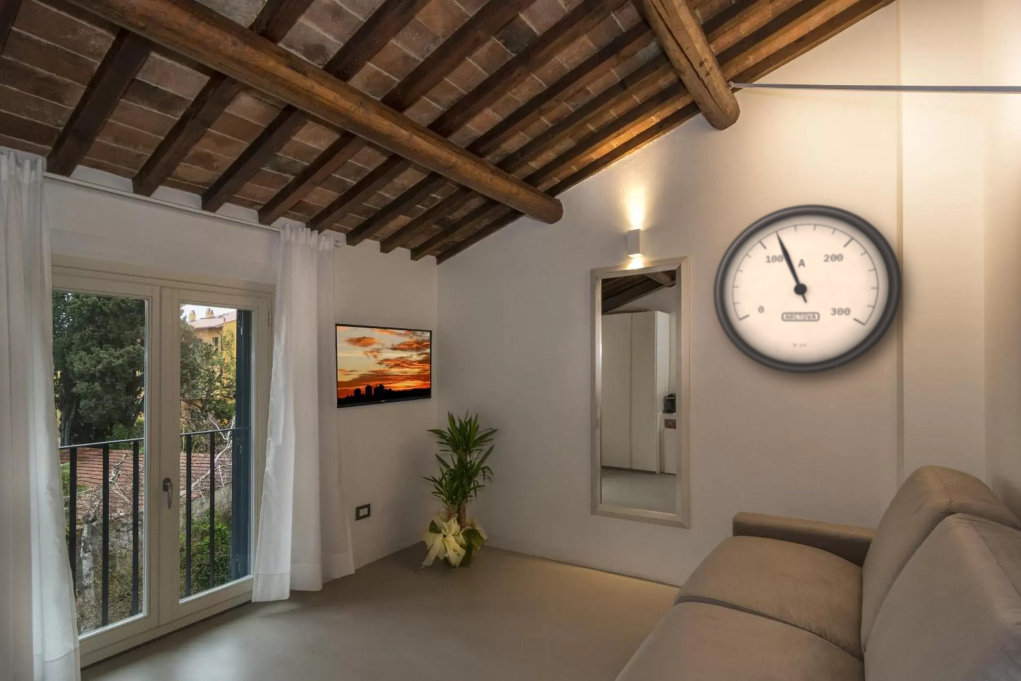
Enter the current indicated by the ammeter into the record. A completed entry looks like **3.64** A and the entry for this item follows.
**120** A
